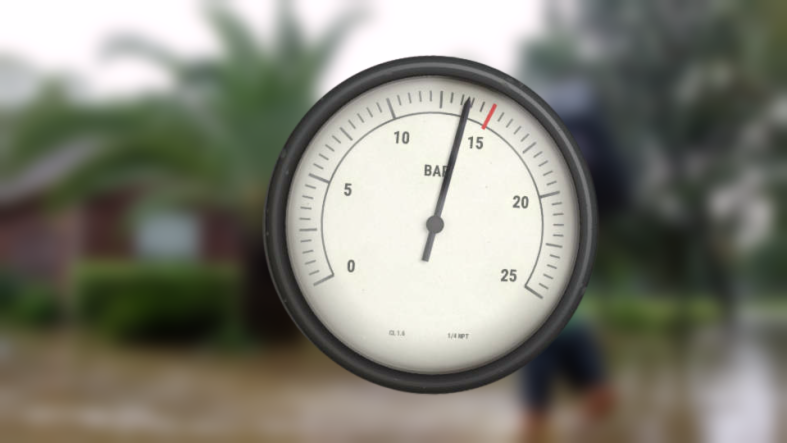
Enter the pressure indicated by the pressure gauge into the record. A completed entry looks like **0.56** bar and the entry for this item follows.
**13.75** bar
